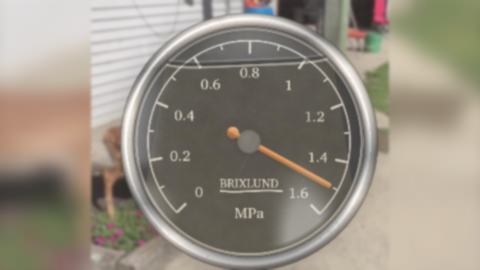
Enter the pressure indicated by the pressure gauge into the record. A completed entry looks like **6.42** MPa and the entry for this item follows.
**1.5** MPa
